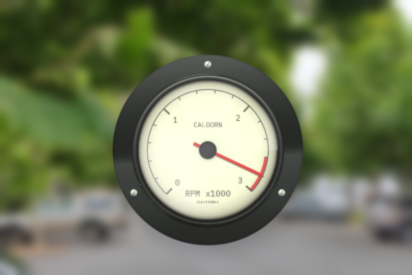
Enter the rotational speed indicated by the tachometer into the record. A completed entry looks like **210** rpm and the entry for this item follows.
**2800** rpm
